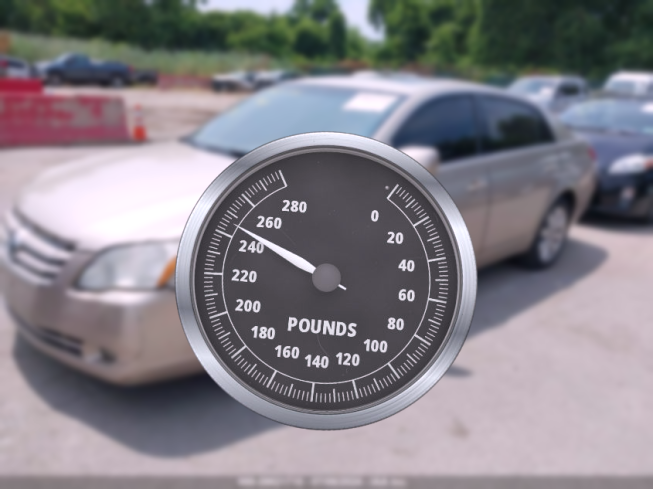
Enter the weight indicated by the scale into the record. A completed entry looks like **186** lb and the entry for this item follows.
**246** lb
